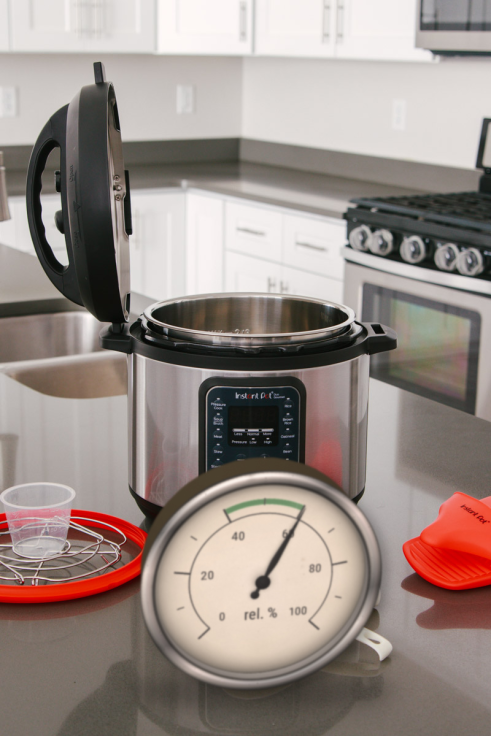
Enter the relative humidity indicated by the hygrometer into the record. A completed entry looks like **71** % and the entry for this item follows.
**60** %
